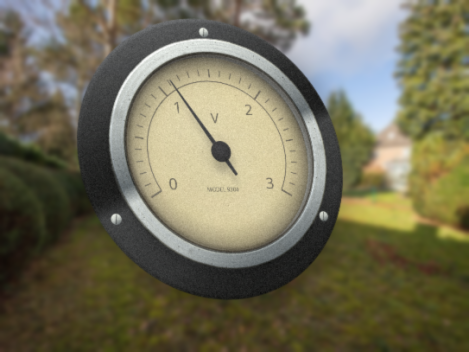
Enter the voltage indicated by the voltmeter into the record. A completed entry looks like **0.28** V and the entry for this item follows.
**1.1** V
